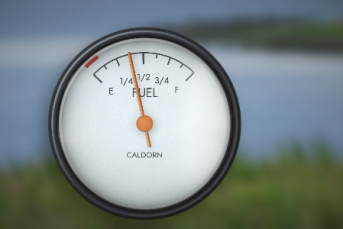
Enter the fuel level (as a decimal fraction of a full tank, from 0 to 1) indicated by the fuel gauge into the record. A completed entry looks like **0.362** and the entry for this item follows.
**0.375**
